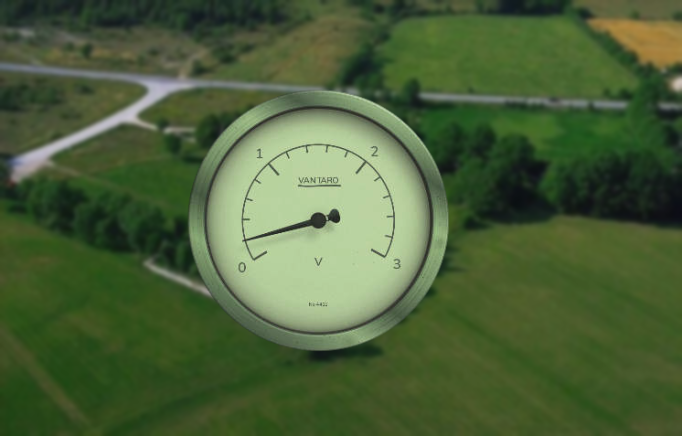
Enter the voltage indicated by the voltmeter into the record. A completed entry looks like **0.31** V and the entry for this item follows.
**0.2** V
